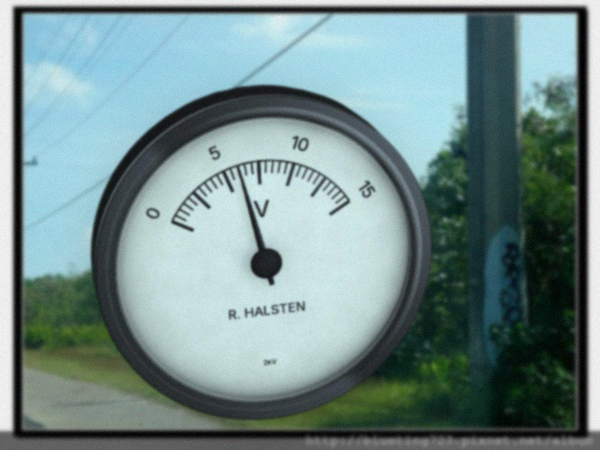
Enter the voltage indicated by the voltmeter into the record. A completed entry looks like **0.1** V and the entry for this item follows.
**6** V
